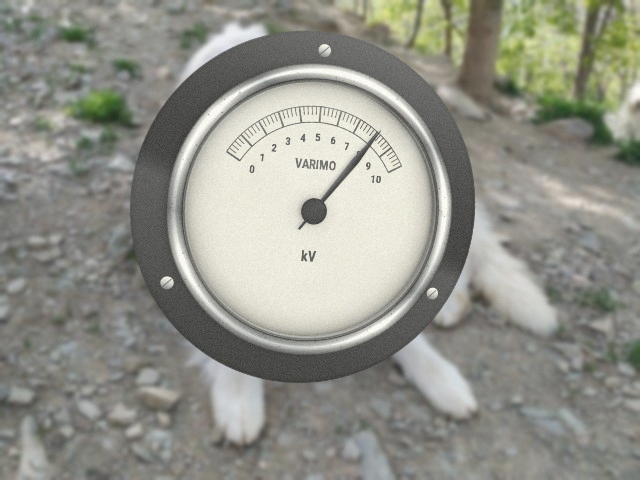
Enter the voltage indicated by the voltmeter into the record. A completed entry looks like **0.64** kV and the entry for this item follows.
**8** kV
